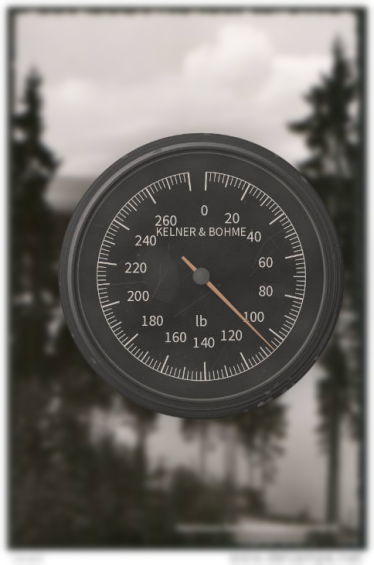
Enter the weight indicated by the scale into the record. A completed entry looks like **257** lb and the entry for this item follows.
**106** lb
